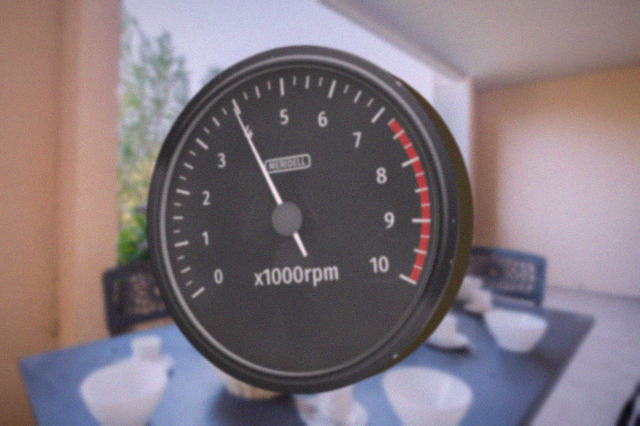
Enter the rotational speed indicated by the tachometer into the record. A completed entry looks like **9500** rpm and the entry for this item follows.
**4000** rpm
